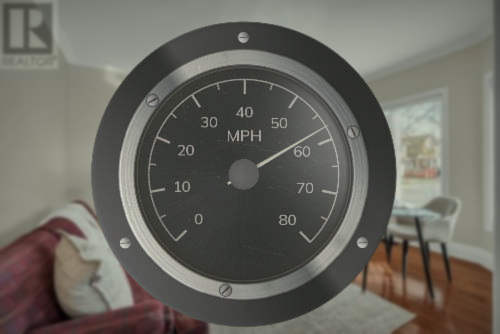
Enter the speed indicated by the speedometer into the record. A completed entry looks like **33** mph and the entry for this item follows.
**57.5** mph
